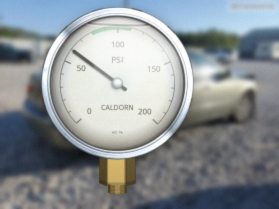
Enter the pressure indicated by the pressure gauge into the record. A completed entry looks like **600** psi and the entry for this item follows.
**60** psi
